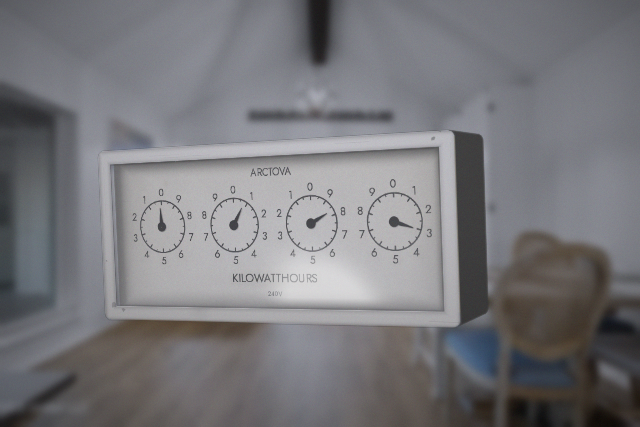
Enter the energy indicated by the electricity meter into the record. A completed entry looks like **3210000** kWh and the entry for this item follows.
**83** kWh
